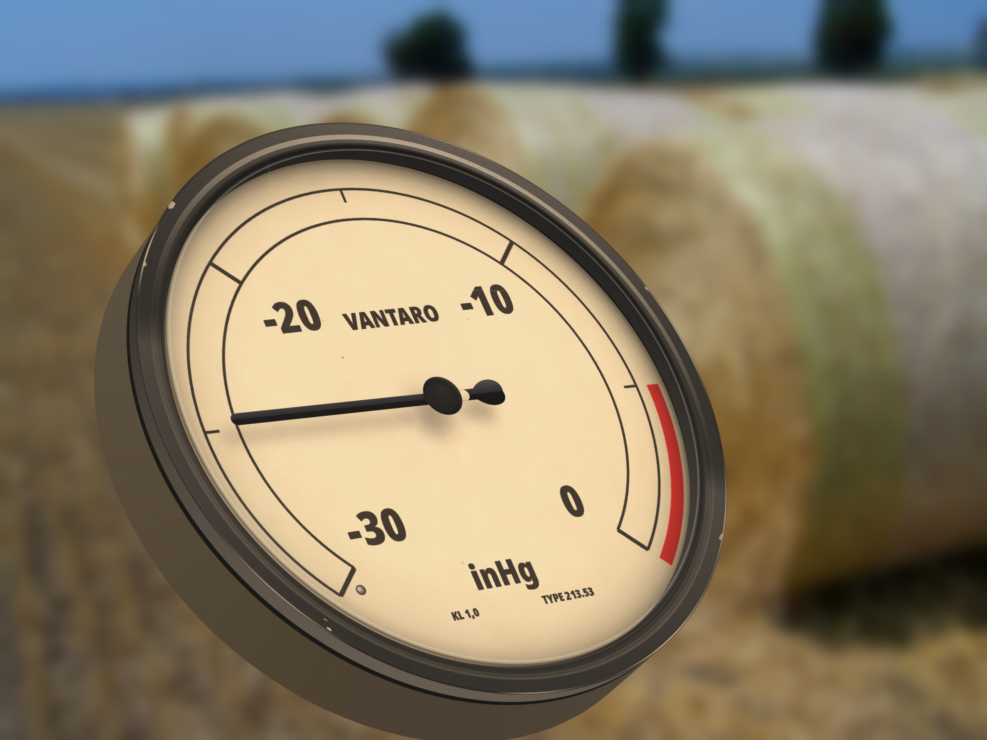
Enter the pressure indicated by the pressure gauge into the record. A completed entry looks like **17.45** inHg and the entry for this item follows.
**-25** inHg
